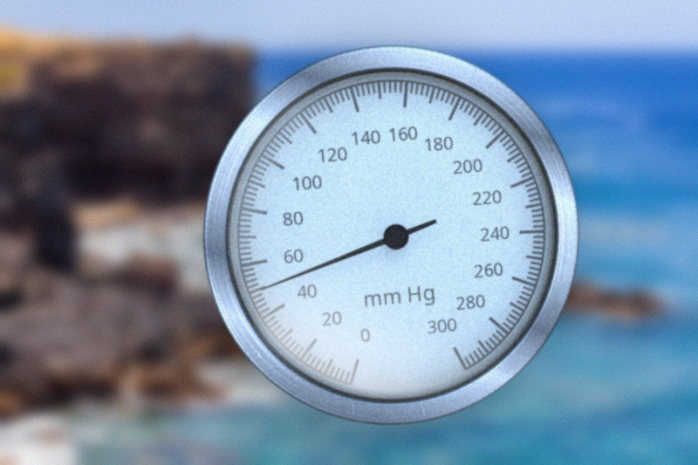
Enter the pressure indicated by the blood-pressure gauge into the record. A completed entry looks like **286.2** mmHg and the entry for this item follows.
**50** mmHg
